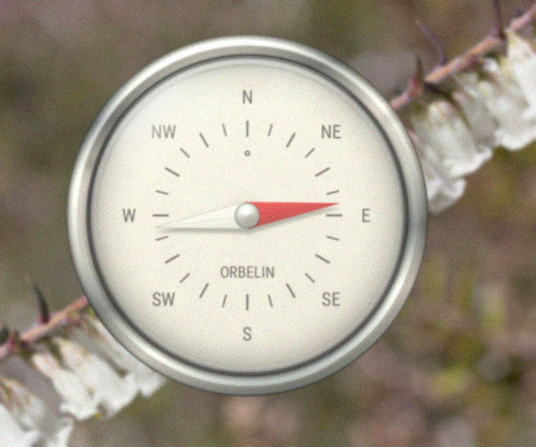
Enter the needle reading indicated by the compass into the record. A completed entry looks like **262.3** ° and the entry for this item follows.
**82.5** °
